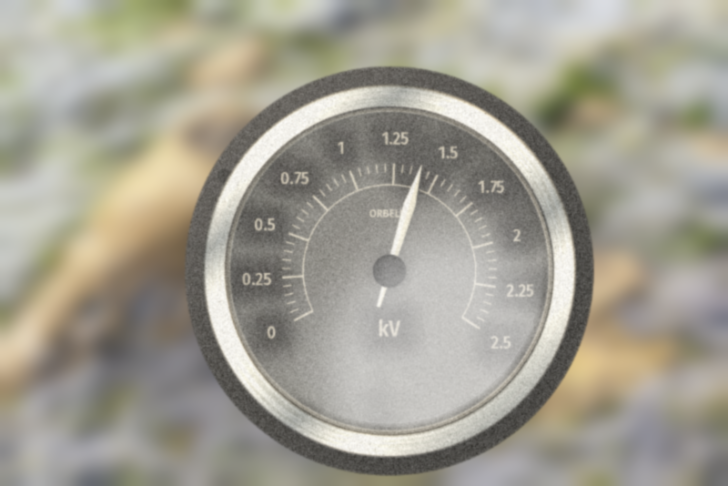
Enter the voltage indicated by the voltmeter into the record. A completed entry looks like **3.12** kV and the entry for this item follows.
**1.4** kV
